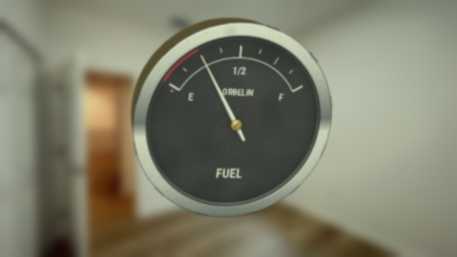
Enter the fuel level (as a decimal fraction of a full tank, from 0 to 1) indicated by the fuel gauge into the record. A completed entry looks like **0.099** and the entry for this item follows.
**0.25**
